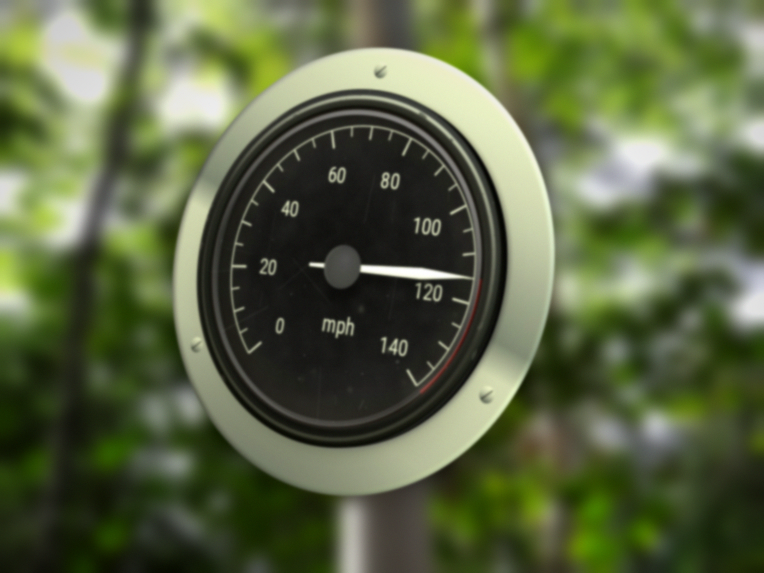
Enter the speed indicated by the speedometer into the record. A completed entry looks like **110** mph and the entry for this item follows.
**115** mph
